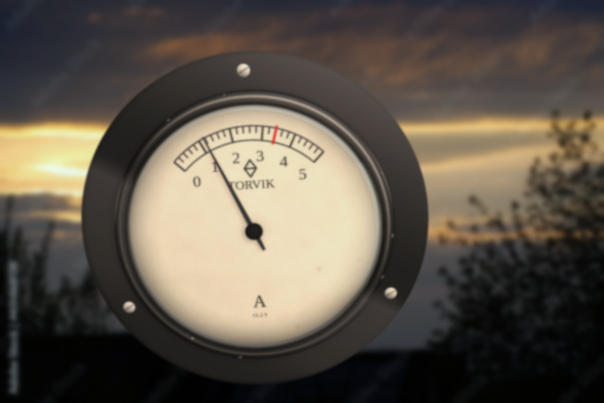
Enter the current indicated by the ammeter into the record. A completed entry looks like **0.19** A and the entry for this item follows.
**1.2** A
